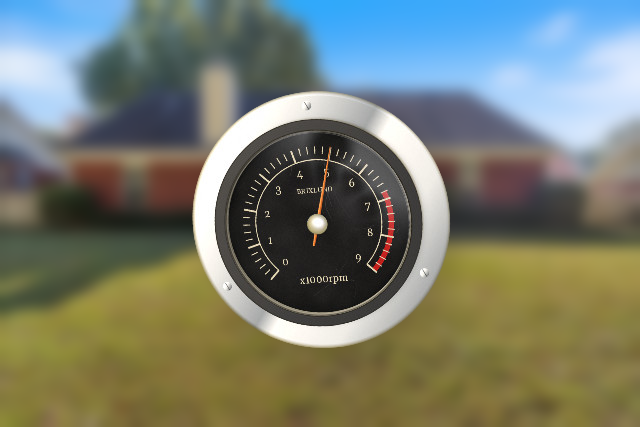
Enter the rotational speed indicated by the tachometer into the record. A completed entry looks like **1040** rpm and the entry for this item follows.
**5000** rpm
